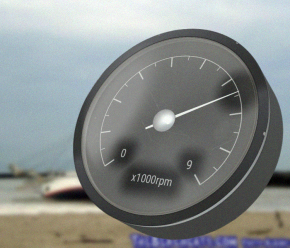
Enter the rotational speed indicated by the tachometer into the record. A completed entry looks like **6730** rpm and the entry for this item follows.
**6500** rpm
